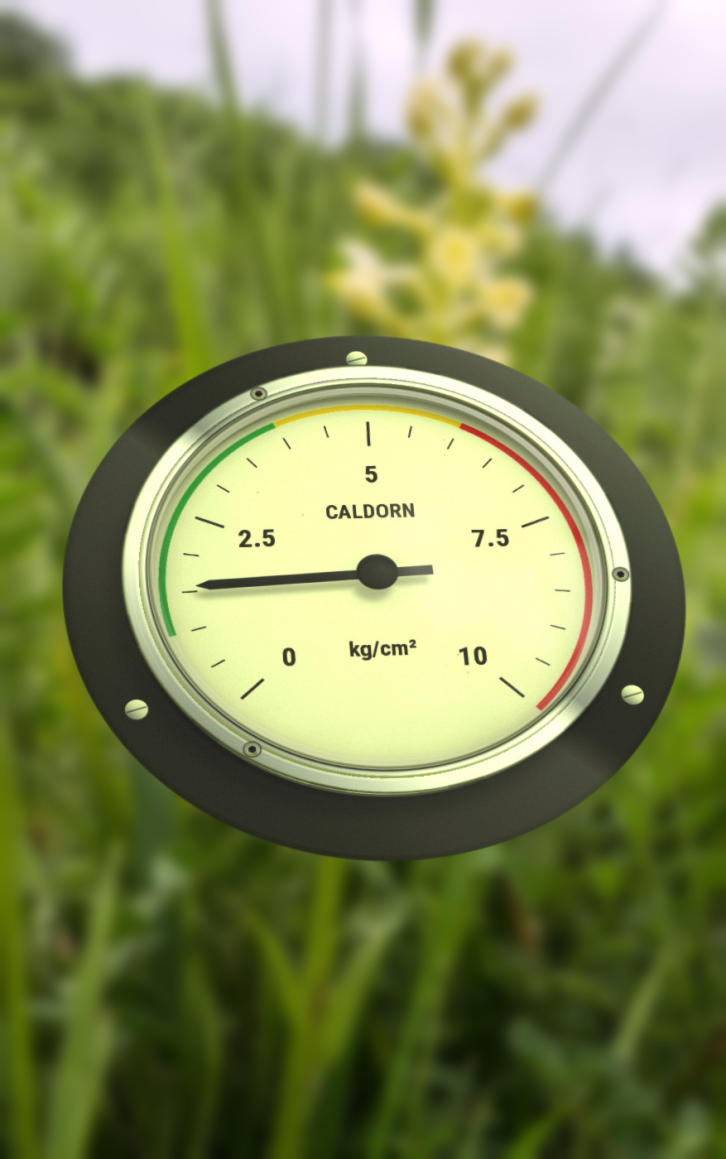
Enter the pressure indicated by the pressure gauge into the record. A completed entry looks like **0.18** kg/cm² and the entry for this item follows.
**1.5** kg/cm²
